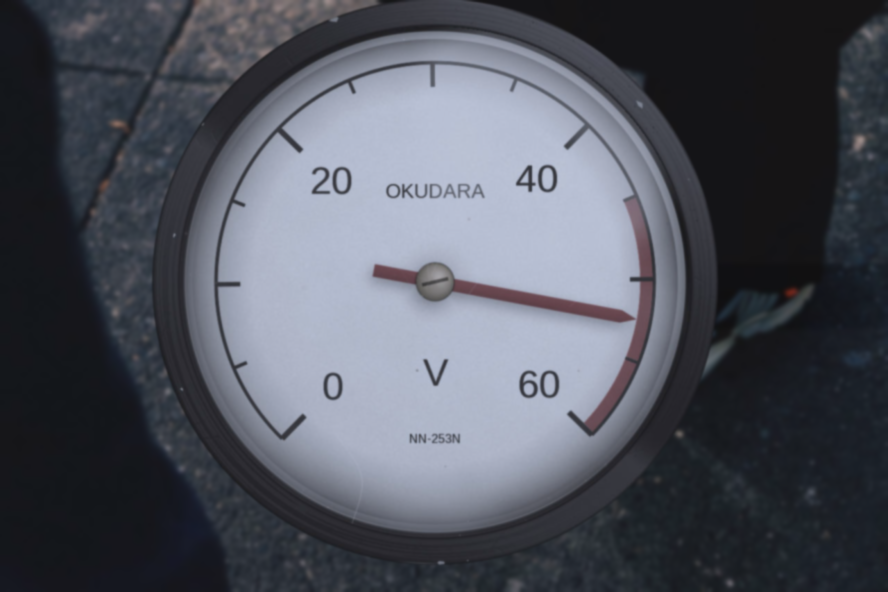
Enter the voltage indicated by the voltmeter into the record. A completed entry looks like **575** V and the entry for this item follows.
**52.5** V
